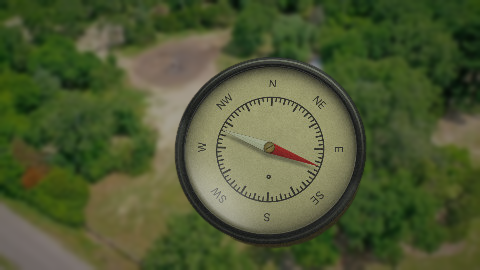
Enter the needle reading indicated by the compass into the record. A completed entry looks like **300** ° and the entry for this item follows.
**110** °
